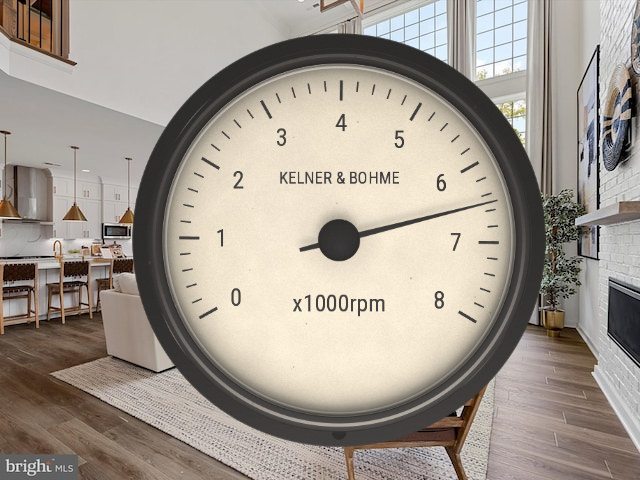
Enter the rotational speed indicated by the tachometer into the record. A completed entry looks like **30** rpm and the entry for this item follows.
**6500** rpm
